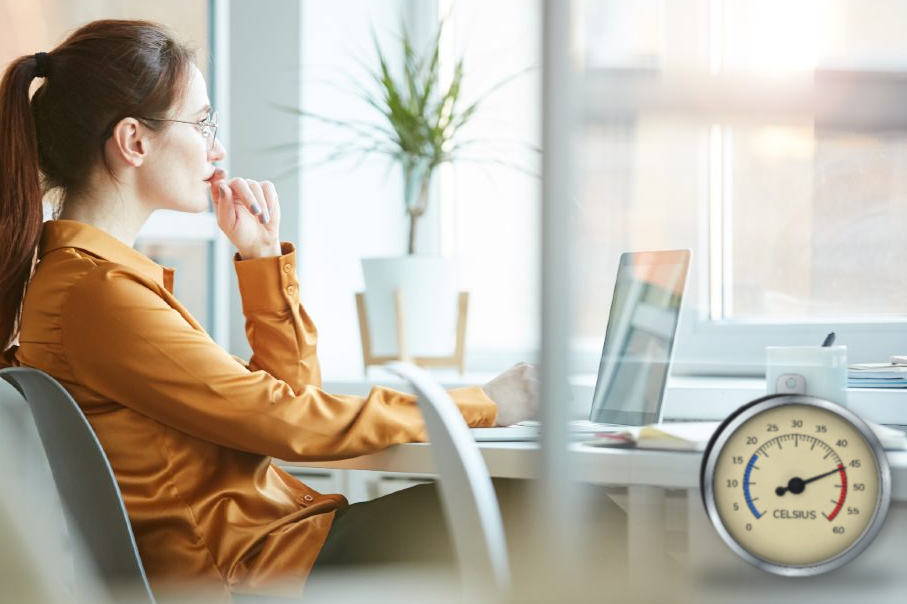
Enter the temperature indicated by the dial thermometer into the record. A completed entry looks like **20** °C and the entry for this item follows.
**45** °C
